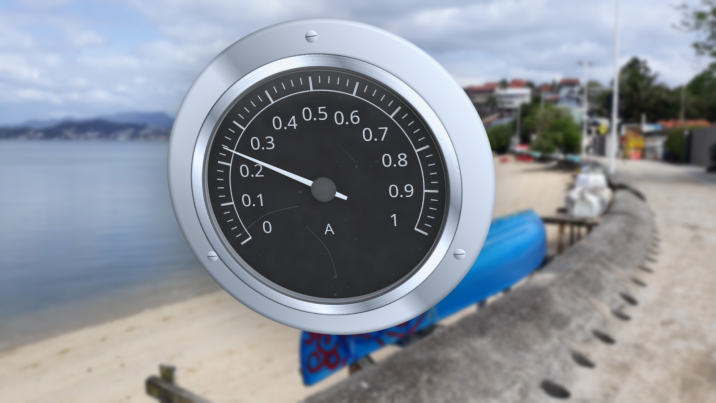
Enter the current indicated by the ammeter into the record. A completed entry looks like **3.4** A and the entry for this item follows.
**0.24** A
